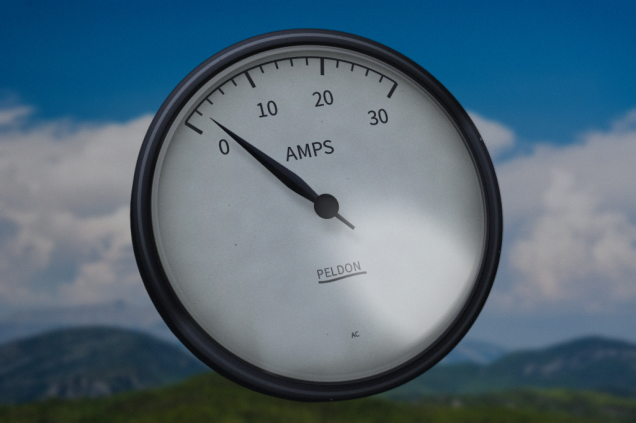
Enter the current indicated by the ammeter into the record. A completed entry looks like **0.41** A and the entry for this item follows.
**2** A
